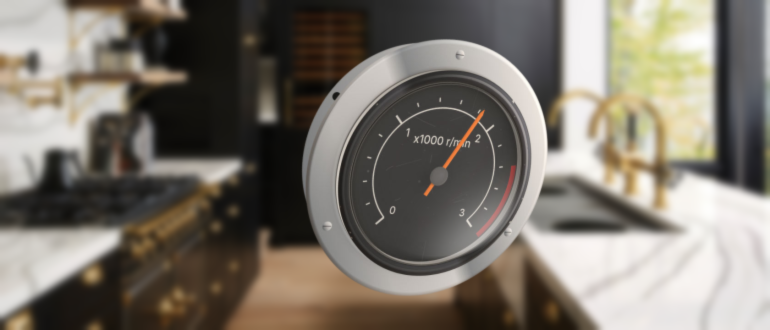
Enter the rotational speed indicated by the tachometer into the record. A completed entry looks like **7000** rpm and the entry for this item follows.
**1800** rpm
